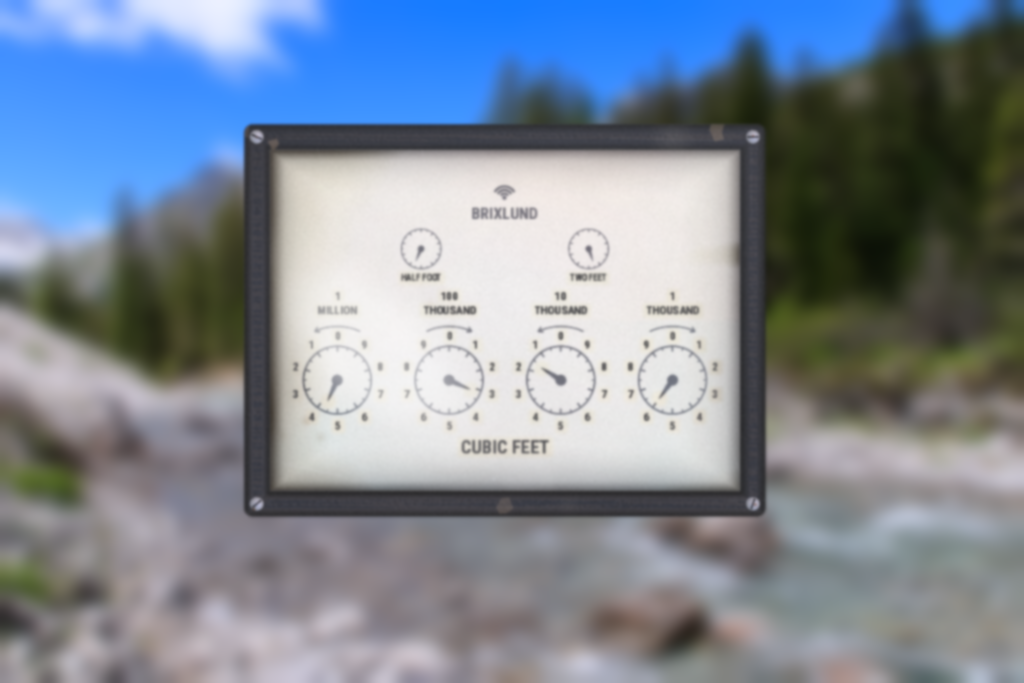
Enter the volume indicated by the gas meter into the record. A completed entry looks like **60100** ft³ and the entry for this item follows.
**431600** ft³
